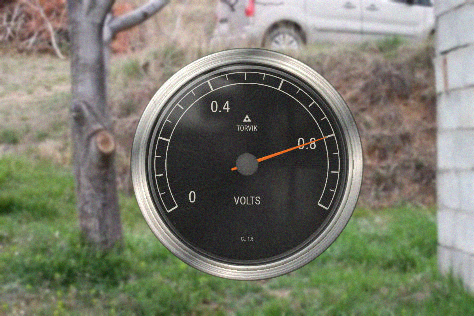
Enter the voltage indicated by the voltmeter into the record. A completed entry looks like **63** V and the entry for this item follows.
**0.8** V
